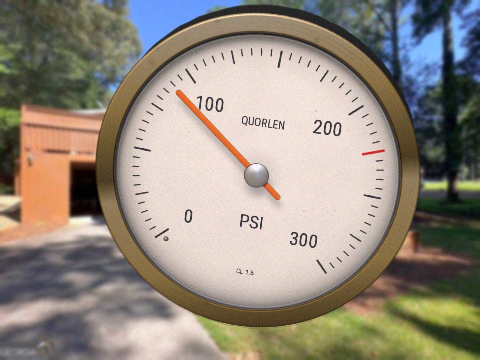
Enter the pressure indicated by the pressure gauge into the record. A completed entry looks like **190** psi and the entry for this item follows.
**90** psi
